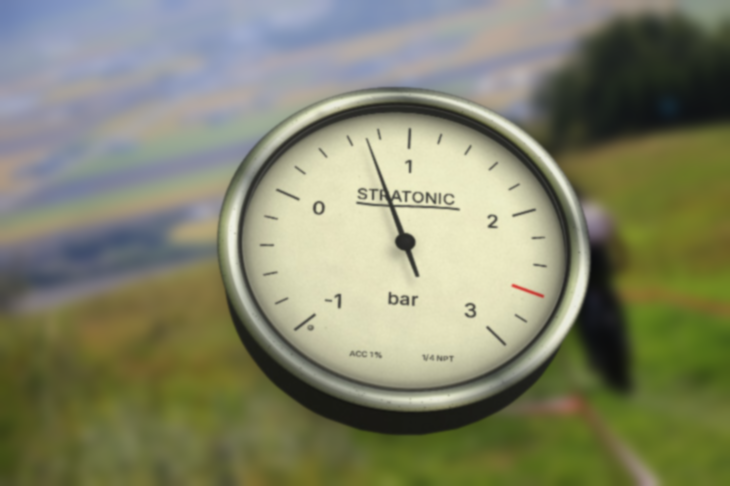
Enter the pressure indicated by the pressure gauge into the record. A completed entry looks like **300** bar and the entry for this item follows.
**0.7** bar
